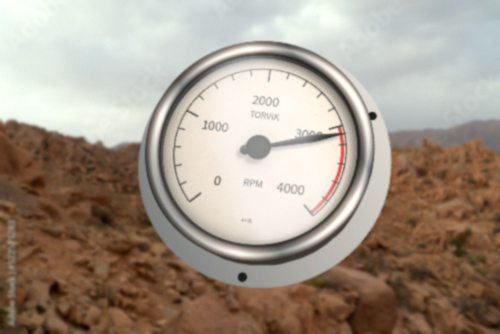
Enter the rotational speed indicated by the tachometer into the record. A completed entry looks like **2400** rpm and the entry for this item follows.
**3100** rpm
